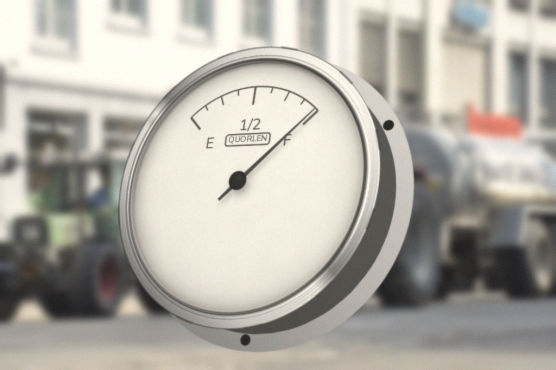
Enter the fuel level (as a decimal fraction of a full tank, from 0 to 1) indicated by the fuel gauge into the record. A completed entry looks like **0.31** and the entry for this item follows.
**1**
